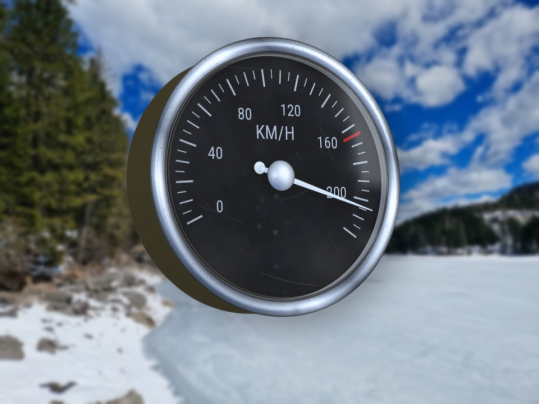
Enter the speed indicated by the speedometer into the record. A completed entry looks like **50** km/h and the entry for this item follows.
**205** km/h
